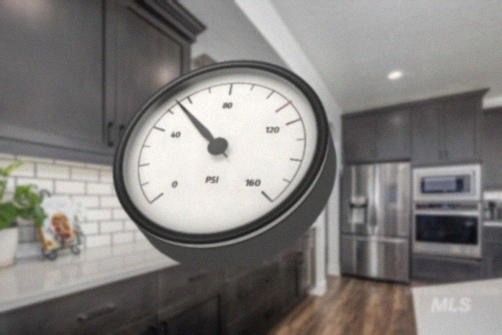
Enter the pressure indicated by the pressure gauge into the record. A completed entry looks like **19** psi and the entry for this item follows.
**55** psi
